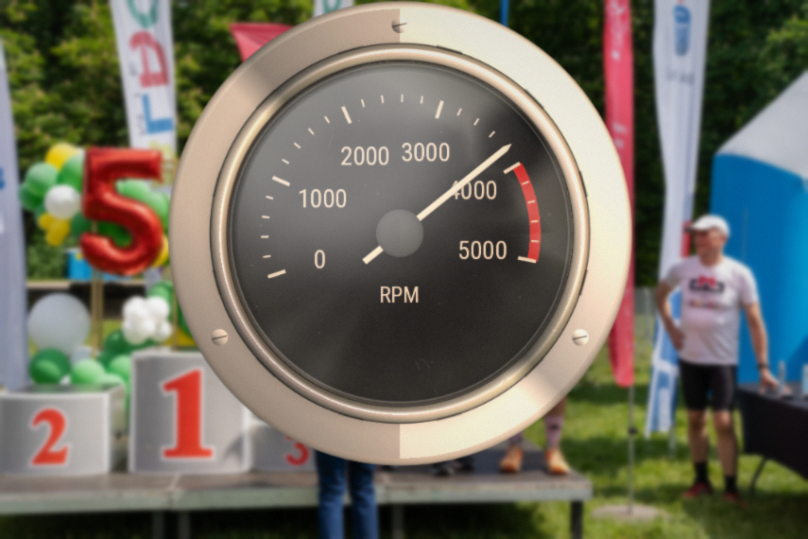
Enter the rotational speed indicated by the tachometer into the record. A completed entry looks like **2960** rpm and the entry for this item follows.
**3800** rpm
